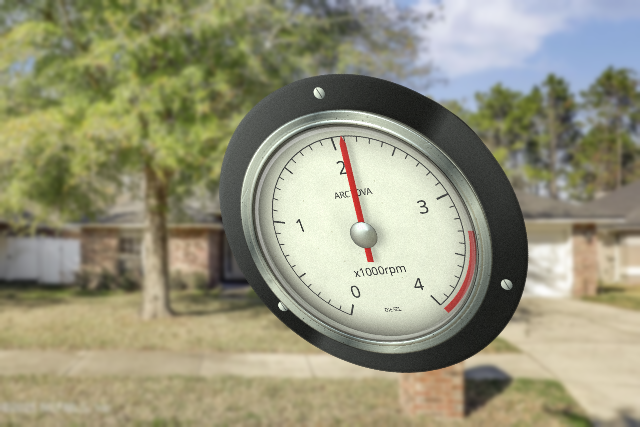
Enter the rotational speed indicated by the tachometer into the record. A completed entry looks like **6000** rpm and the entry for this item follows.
**2100** rpm
